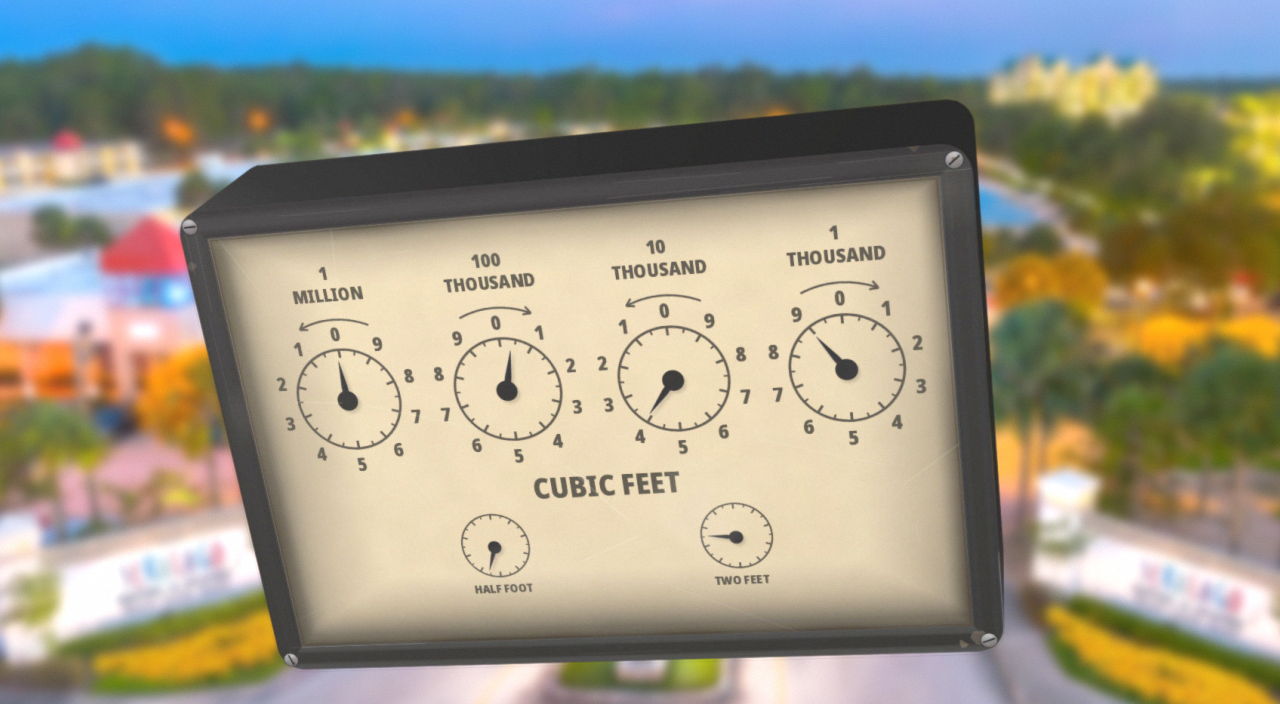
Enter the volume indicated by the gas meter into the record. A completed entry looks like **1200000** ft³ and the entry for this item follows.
**3900** ft³
